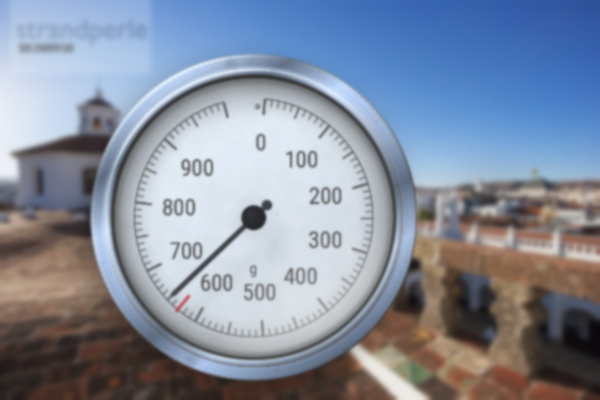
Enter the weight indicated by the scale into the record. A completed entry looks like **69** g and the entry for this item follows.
**650** g
